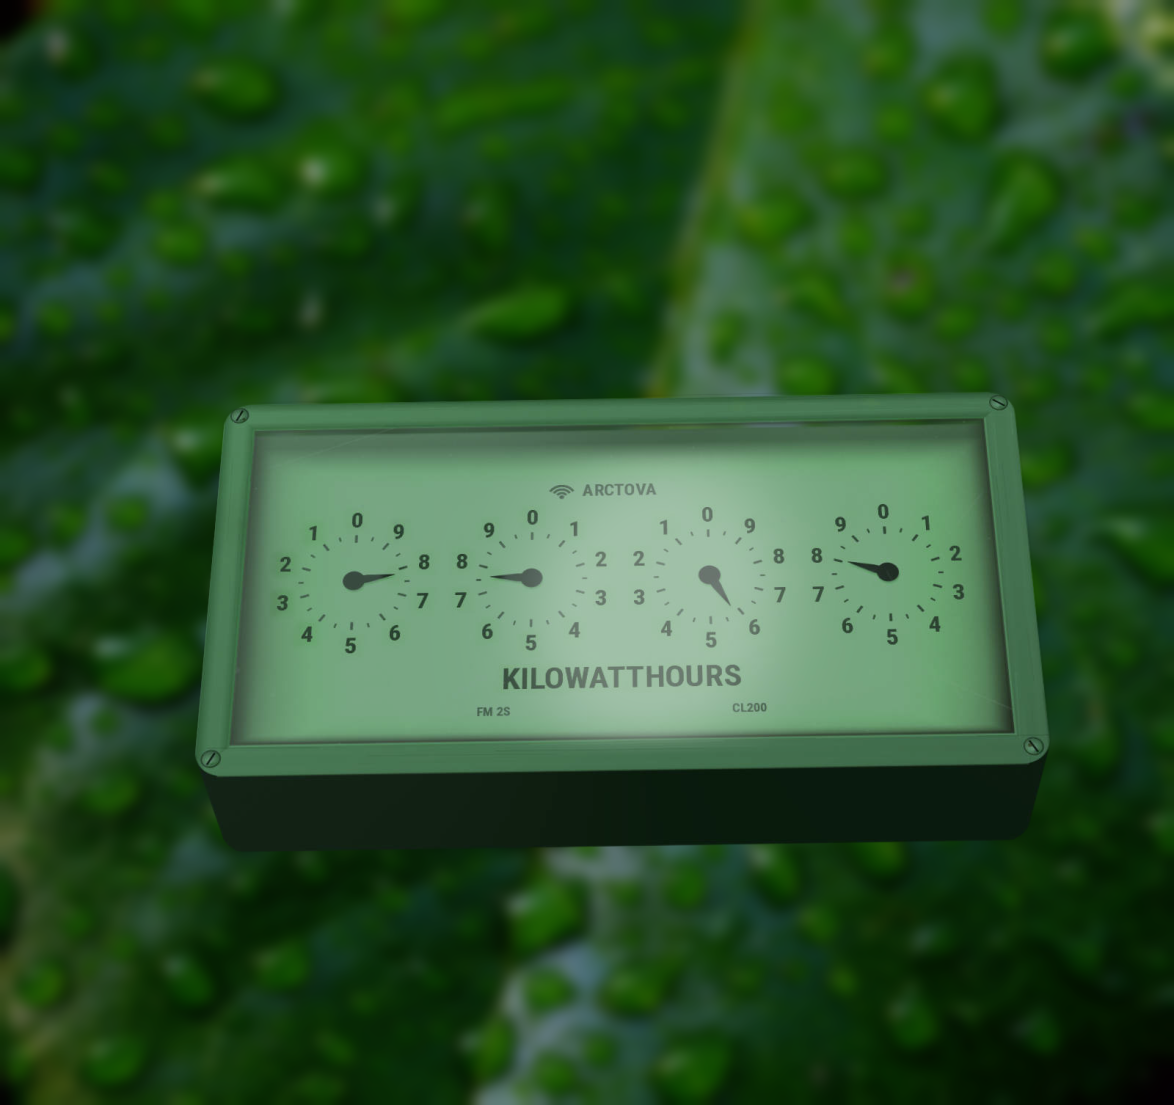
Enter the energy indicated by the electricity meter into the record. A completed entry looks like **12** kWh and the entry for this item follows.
**7758** kWh
